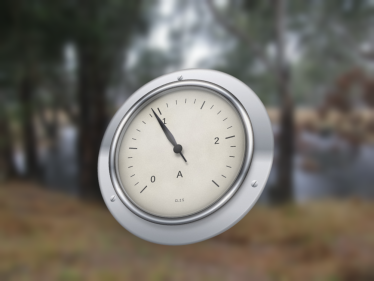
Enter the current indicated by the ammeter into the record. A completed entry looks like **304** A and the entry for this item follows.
**0.95** A
